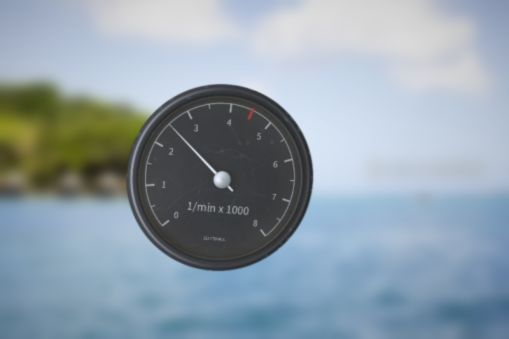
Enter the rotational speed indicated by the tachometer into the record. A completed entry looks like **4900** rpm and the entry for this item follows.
**2500** rpm
